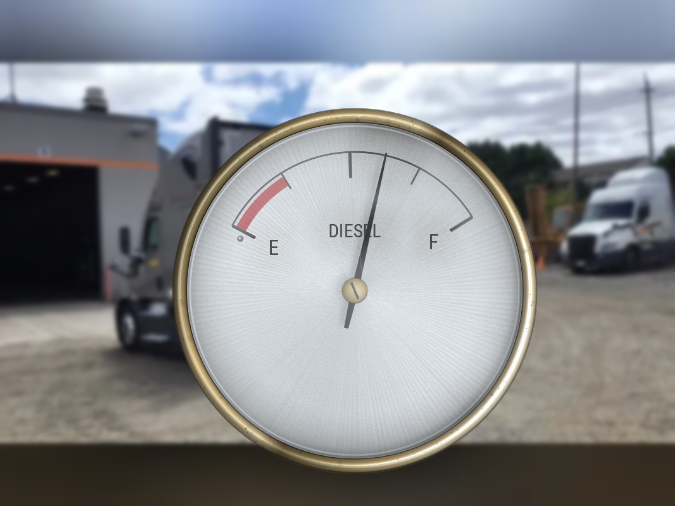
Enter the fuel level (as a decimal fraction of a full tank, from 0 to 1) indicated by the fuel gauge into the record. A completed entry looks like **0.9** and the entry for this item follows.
**0.625**
